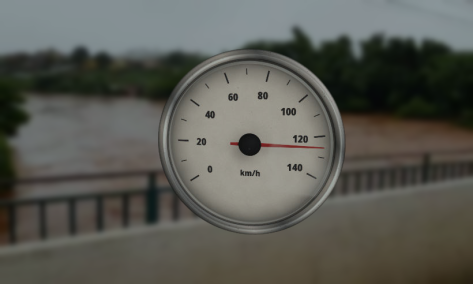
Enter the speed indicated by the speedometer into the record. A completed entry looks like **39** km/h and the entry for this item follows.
**125** km/h
